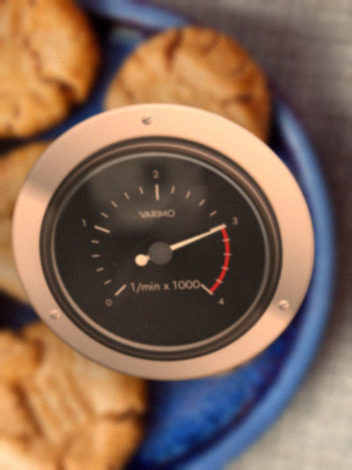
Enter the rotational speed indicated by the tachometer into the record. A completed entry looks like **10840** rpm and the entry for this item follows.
**3000** rpm
